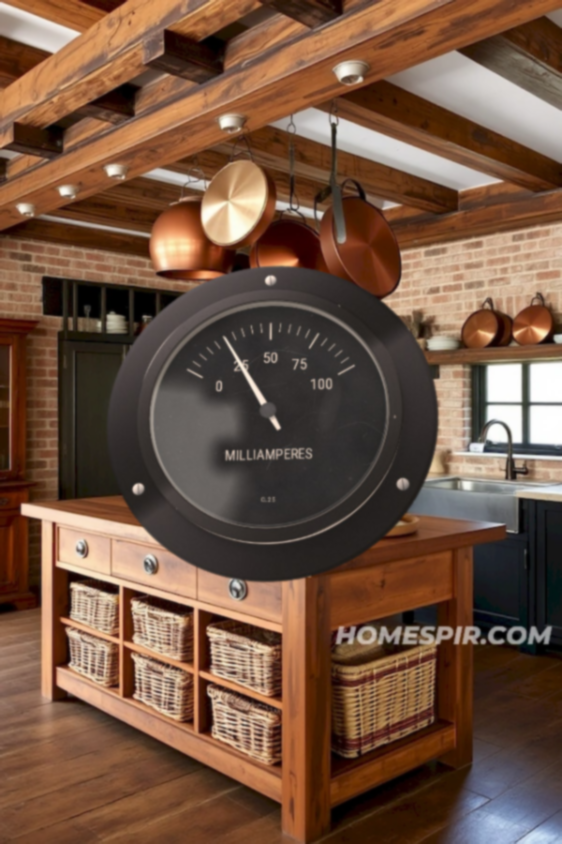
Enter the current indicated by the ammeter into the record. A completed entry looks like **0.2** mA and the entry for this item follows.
**25** mA
